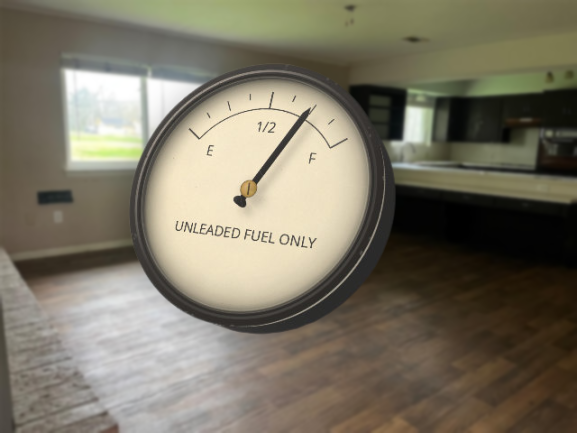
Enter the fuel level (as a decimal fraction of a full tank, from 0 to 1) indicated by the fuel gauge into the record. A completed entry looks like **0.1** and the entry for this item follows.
**0.75**
